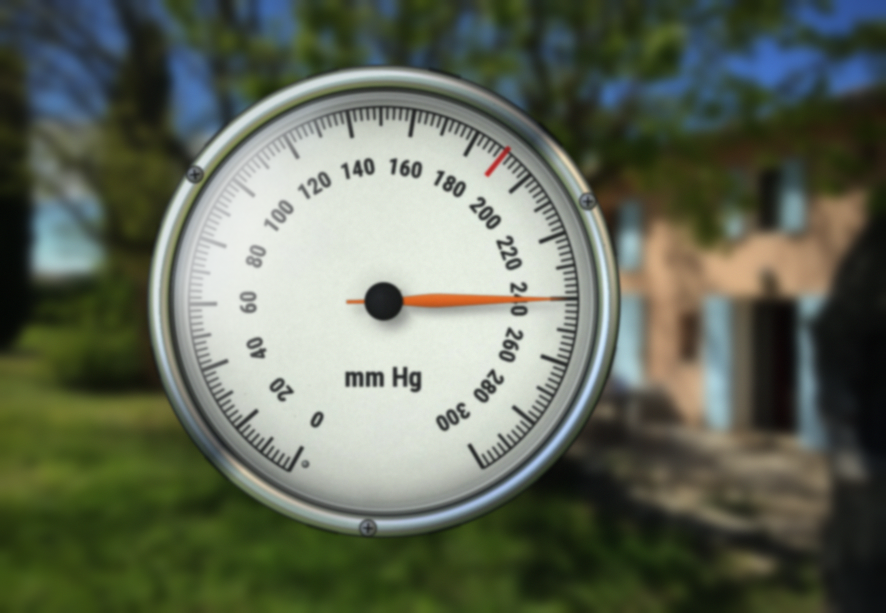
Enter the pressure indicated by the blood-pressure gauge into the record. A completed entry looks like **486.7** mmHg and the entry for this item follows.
**240** mmHg
